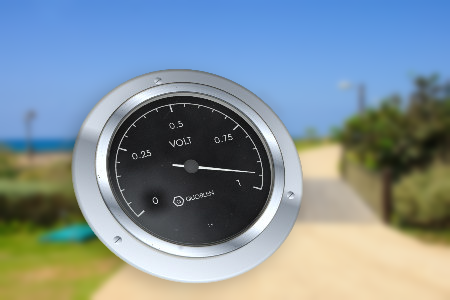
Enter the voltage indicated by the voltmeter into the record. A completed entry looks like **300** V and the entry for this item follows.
**0.95** V
